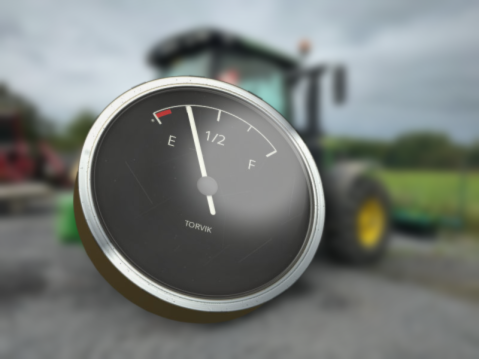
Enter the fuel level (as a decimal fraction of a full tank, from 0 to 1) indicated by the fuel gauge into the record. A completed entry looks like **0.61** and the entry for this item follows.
**0.25**
